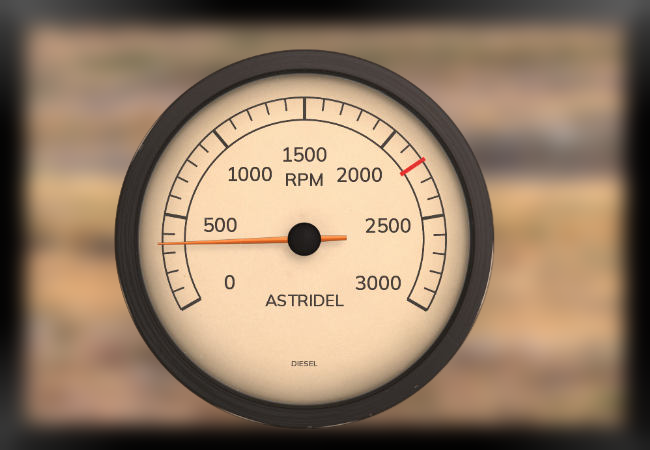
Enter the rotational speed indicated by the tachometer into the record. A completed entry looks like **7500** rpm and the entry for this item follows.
**350** rpm
